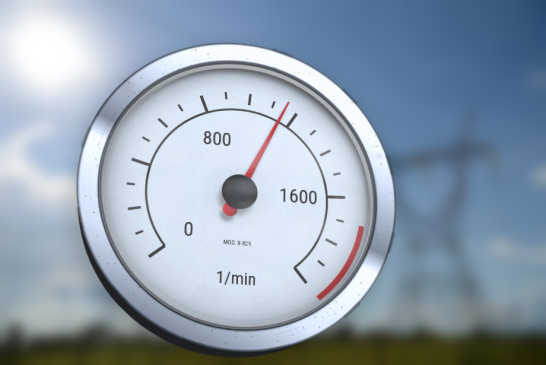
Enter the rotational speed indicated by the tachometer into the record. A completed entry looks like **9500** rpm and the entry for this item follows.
**1150** rpm
